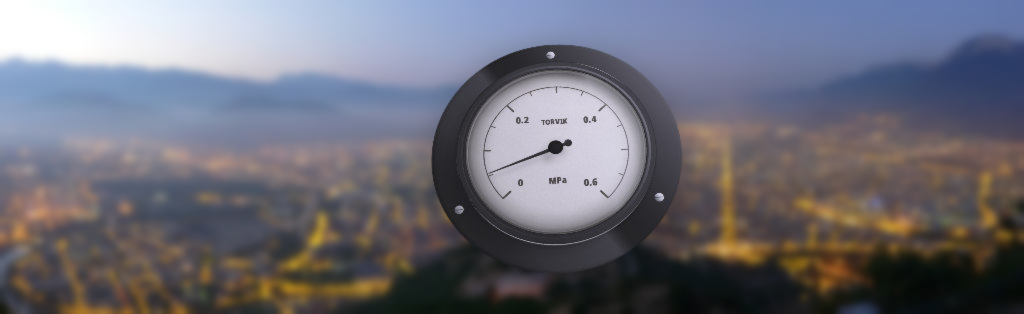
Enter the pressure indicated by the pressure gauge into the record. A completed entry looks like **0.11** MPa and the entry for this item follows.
**0.05** MPa
